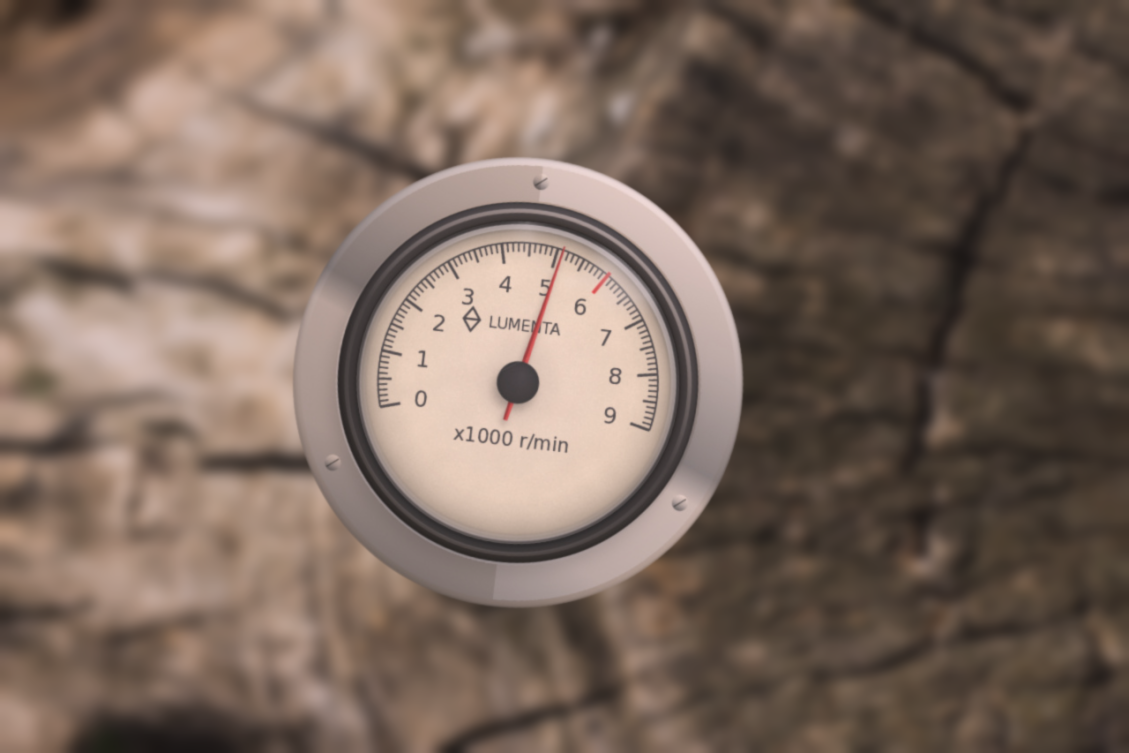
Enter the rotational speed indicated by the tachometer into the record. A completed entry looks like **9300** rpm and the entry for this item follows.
**5100** rpm
